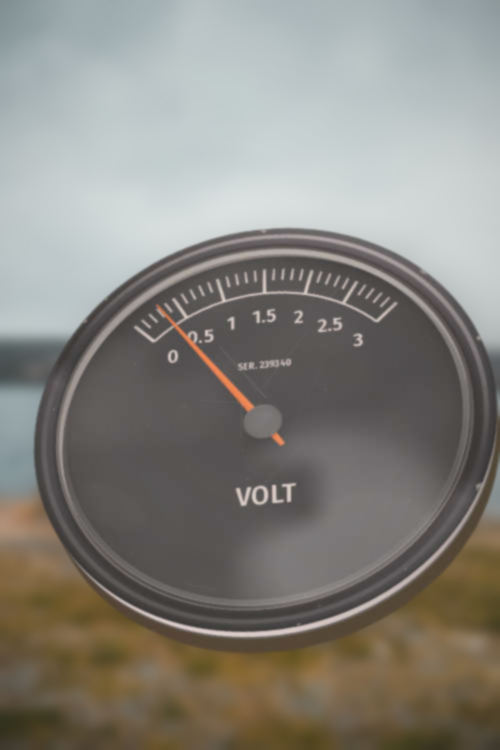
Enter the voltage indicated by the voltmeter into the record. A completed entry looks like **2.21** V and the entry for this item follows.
**0.3** V
